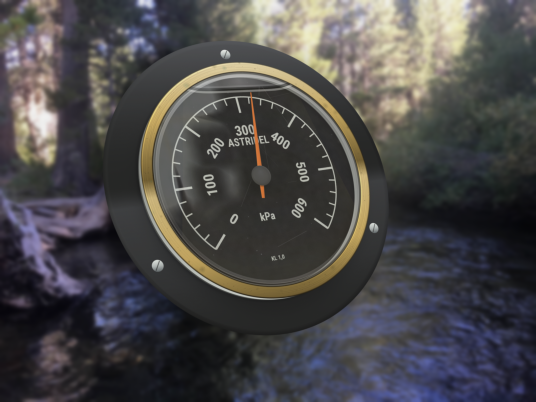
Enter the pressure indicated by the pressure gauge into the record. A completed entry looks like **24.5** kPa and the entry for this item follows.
**320** kPa
